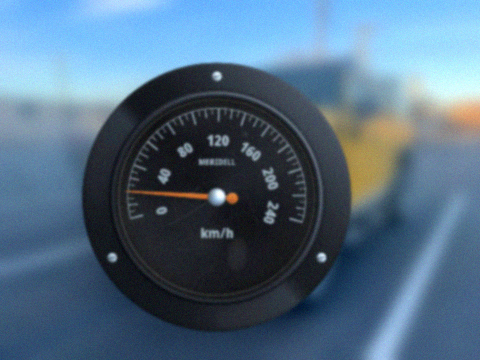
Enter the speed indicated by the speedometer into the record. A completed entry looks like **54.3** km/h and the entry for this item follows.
**20** km/h
